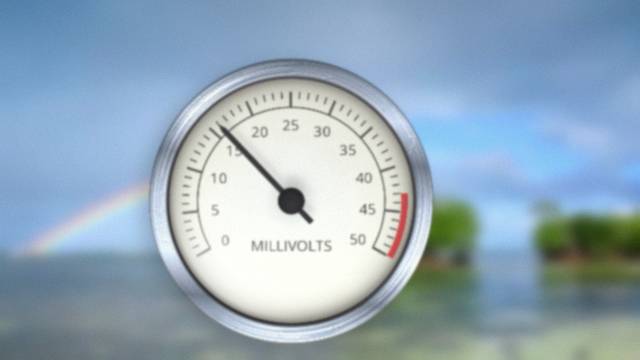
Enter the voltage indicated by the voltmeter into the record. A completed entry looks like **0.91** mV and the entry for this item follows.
**16** mV
